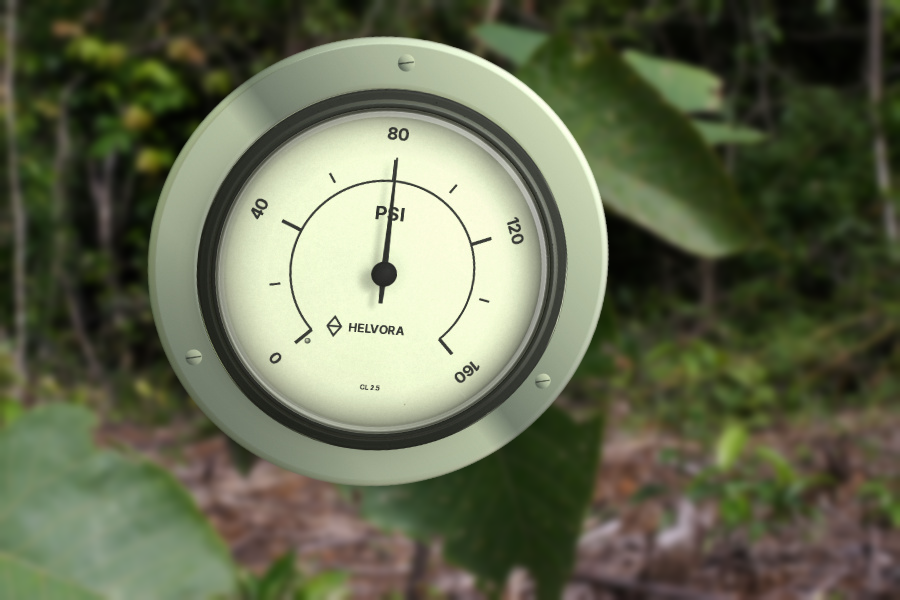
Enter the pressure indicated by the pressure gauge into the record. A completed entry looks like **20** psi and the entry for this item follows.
**80** psi
